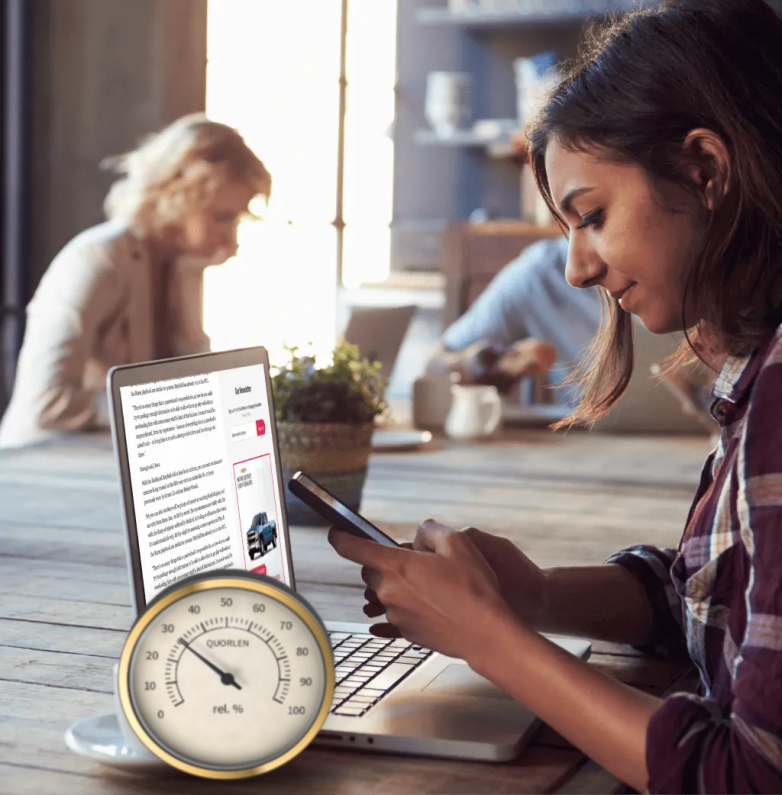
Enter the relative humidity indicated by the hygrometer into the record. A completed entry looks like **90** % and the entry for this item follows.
**30** %
